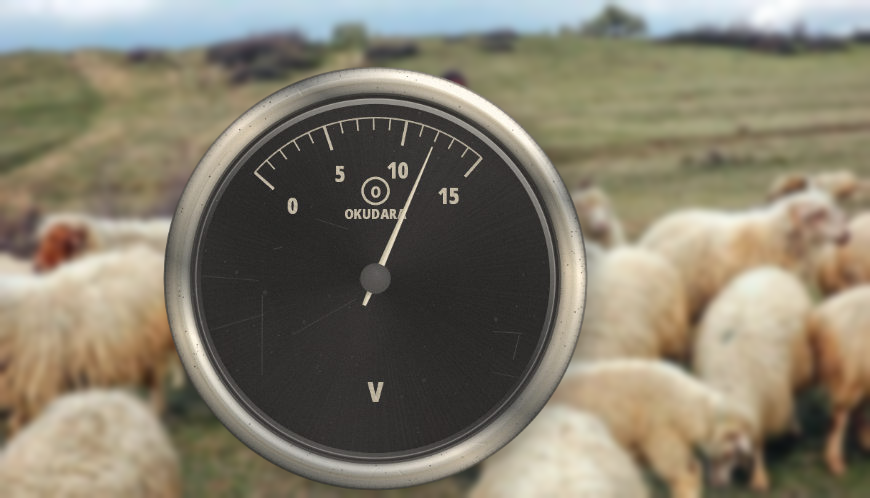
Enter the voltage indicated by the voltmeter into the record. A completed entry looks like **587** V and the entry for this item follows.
**12** V
